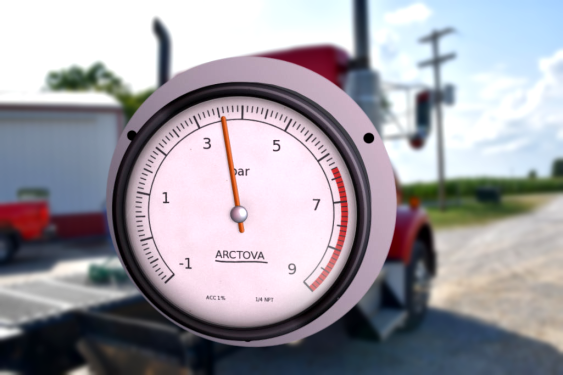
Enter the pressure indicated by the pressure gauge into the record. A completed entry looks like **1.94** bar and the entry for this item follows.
**3.6** bar
